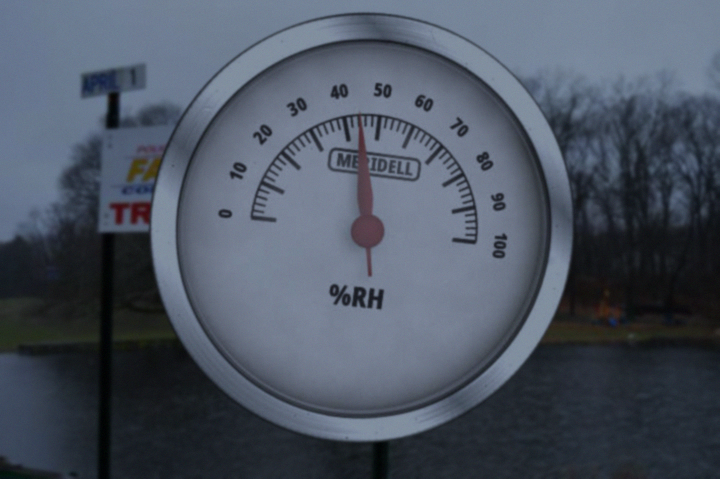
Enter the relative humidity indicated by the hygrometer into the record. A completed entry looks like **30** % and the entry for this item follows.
**44** %
